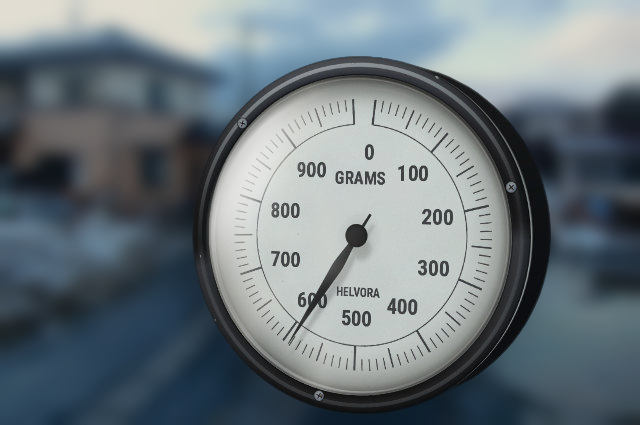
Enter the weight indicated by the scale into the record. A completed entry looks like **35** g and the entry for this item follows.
**590** g
